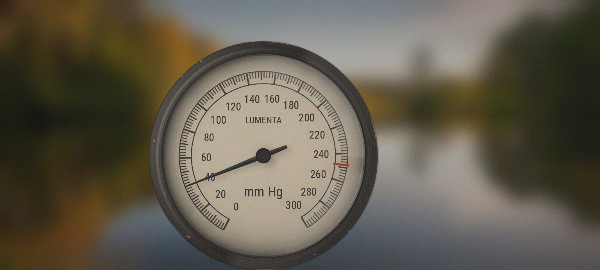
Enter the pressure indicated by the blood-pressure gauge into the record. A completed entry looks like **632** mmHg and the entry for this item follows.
**40** mmHg
